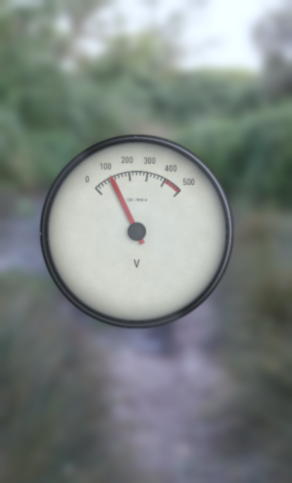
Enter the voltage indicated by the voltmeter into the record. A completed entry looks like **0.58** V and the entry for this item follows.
**100** V
